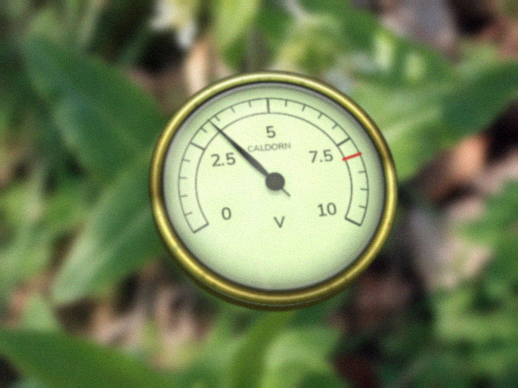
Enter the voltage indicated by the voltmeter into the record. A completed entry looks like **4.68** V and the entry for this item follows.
**3.25** V
